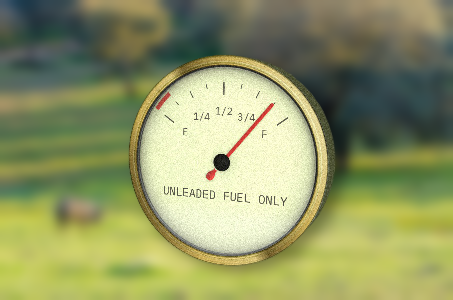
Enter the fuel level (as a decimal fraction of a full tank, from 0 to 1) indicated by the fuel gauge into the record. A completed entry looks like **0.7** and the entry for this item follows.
**0.875**
